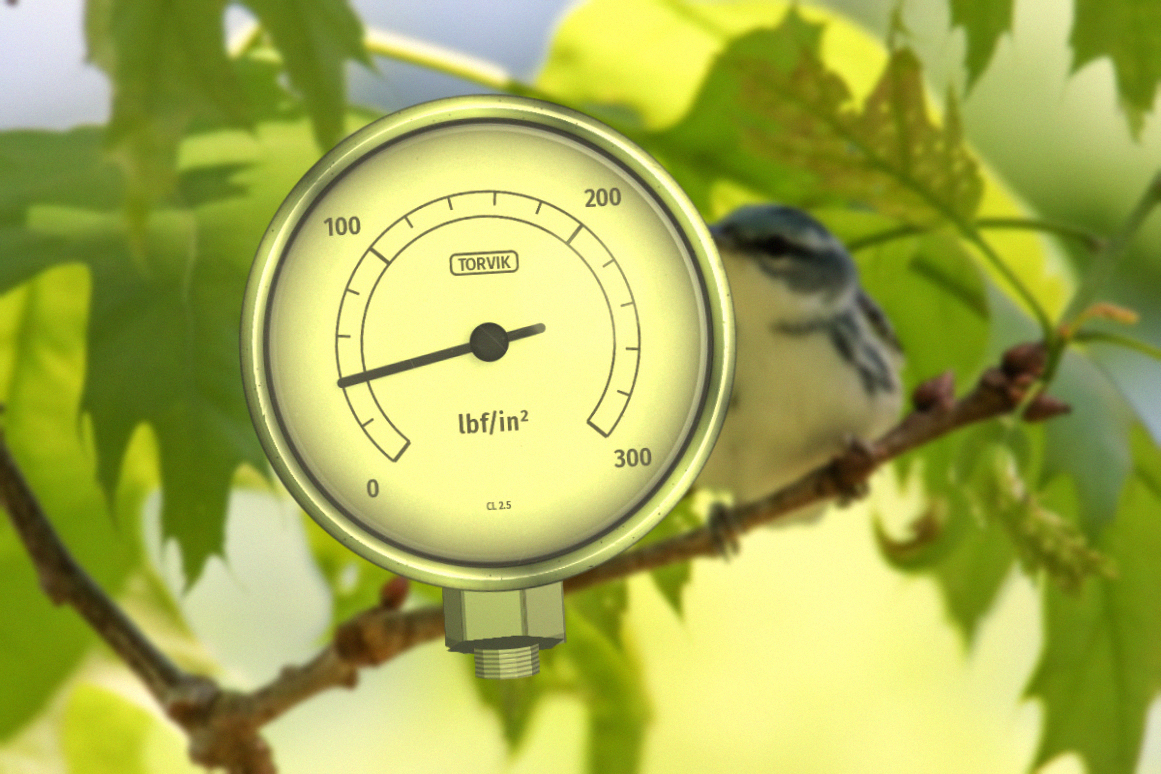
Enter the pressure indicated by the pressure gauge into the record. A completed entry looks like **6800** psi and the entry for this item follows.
**40** psi
